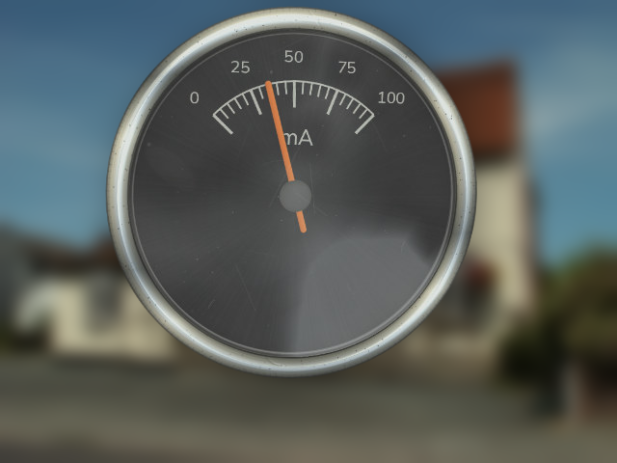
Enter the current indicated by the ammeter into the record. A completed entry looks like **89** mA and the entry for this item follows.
**35** mA
